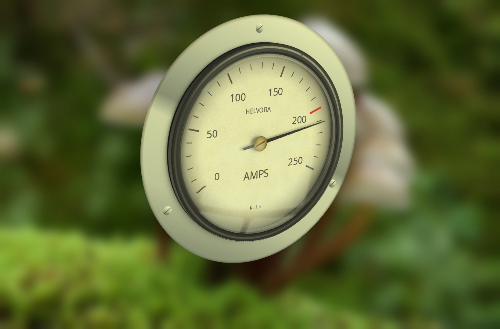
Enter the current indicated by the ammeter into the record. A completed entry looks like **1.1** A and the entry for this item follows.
**210** A
